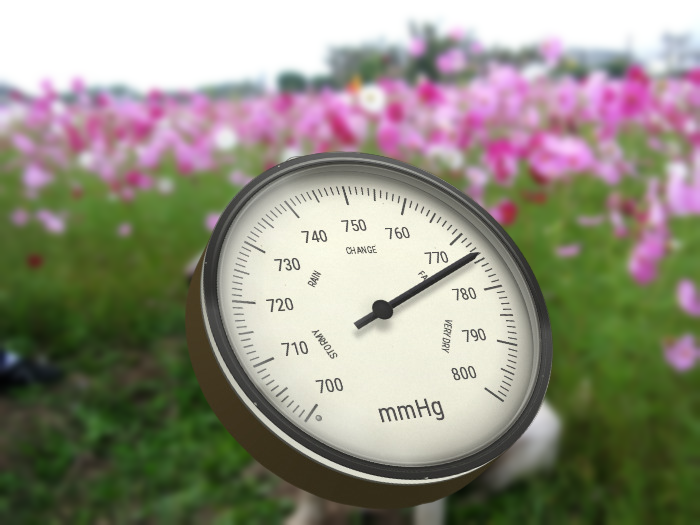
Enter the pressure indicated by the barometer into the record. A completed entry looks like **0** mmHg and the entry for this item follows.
**774** mmHg
